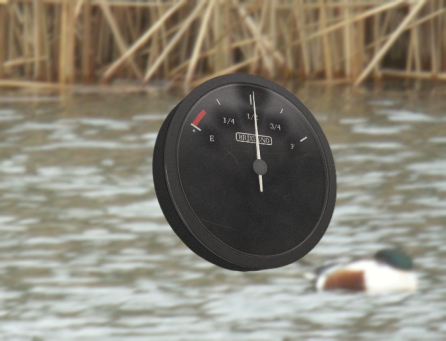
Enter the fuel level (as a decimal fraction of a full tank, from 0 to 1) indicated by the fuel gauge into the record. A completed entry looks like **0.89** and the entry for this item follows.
**0.5**
